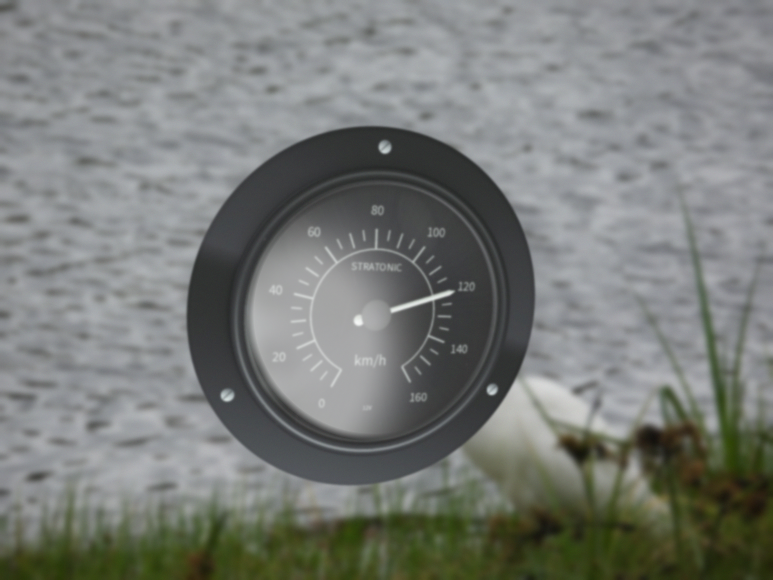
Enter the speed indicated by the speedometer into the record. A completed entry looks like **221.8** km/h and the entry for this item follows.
**120** km/h
